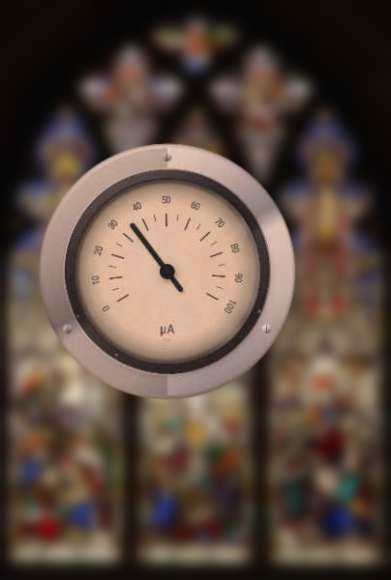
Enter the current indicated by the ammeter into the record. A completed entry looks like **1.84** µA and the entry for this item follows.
**35** µA
